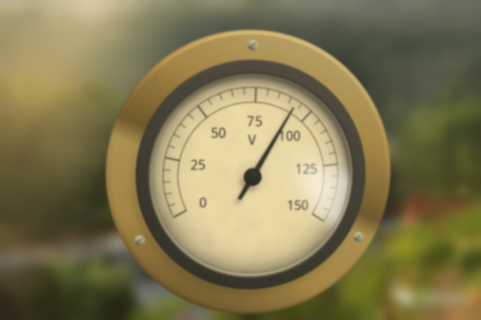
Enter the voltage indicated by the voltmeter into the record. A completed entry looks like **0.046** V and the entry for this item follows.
**92.5** V
